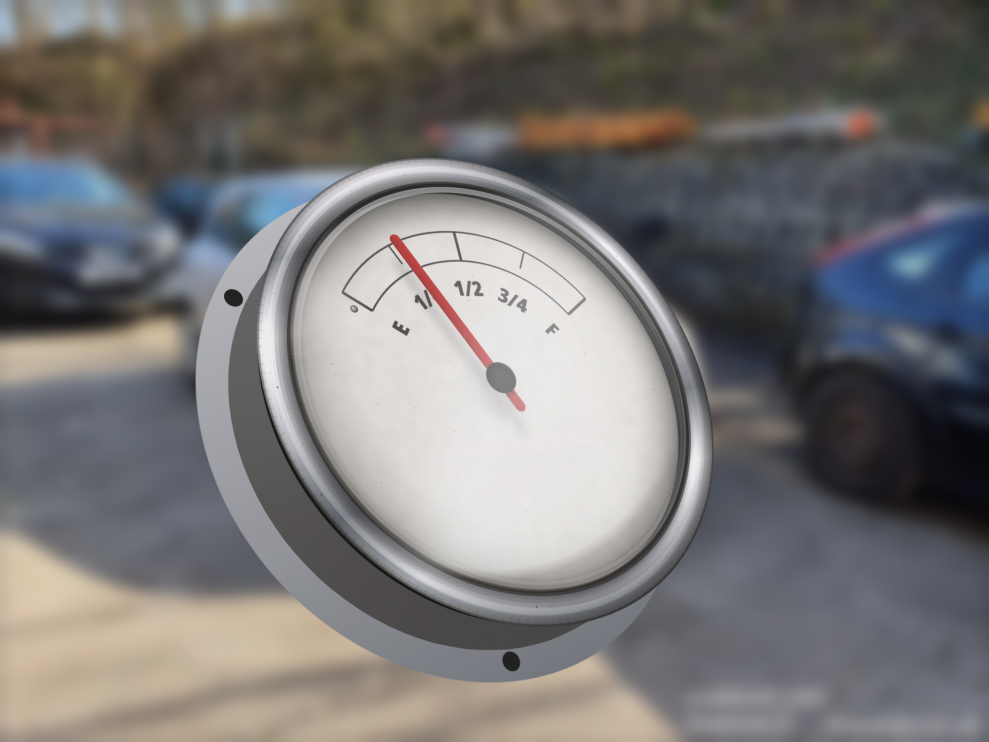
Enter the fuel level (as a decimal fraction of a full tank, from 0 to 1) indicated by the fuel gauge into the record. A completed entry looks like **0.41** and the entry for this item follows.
**0.25**
